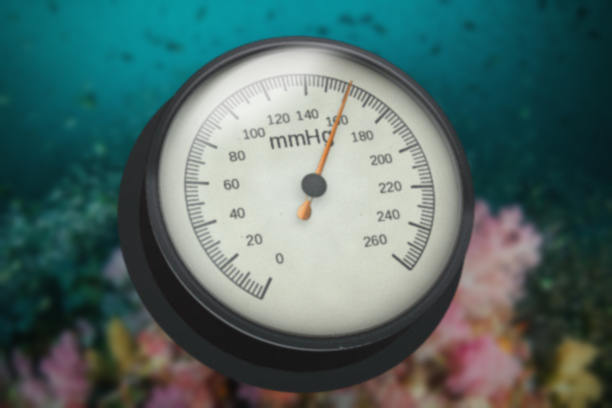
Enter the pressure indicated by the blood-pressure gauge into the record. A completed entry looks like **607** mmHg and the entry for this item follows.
**160** mmHg
